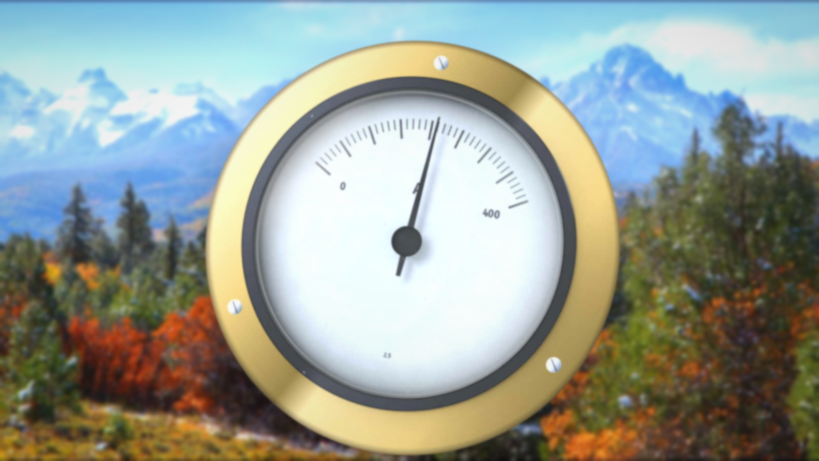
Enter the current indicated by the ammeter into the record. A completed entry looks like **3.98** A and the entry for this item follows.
**210** A
